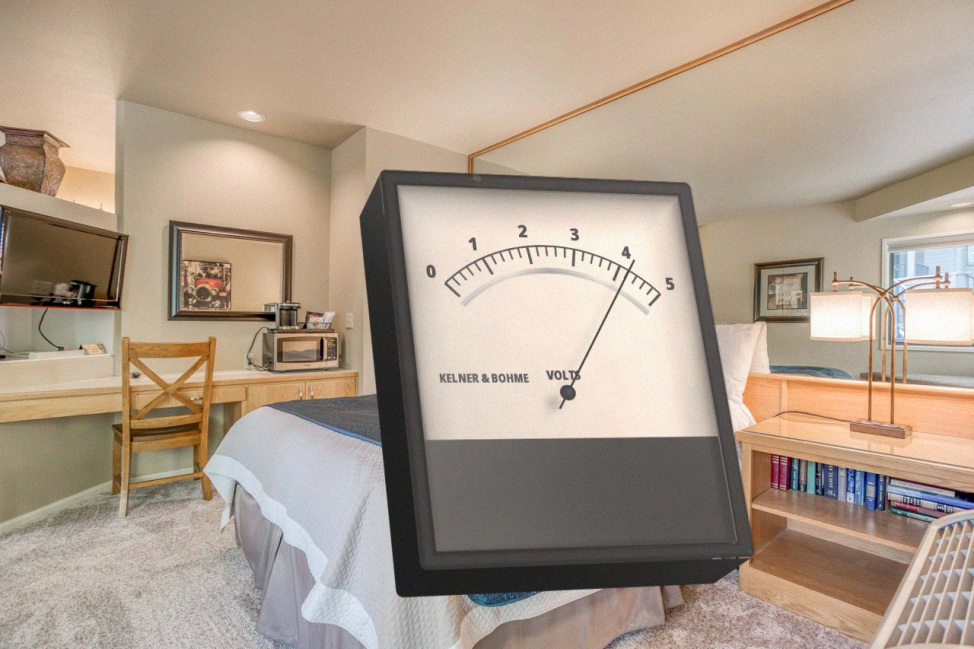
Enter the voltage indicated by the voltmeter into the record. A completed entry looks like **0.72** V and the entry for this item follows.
**4.2** V
